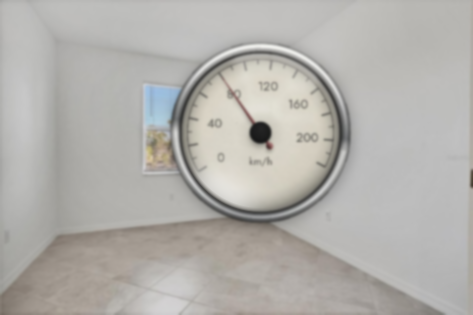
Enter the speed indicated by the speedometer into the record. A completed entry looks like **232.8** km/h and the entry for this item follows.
**80** km/h
